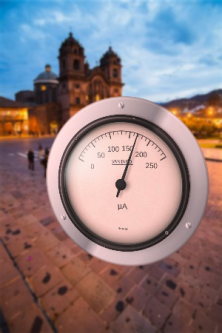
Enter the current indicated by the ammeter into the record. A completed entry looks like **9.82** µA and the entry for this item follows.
**170** µA
